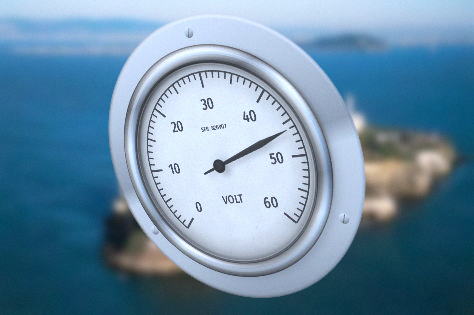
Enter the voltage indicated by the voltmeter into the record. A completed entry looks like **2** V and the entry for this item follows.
**46** V
